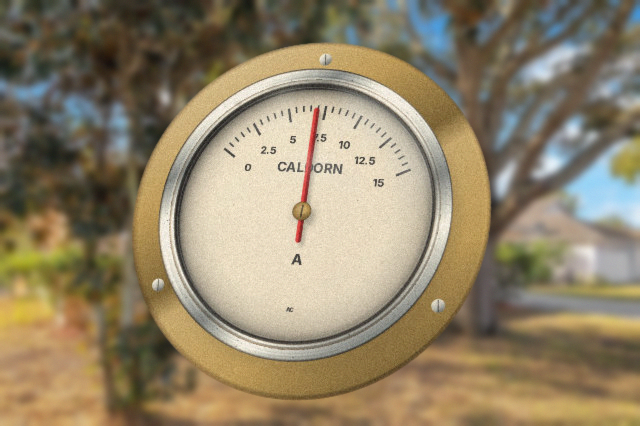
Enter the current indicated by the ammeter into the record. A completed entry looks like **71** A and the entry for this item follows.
**7** A
